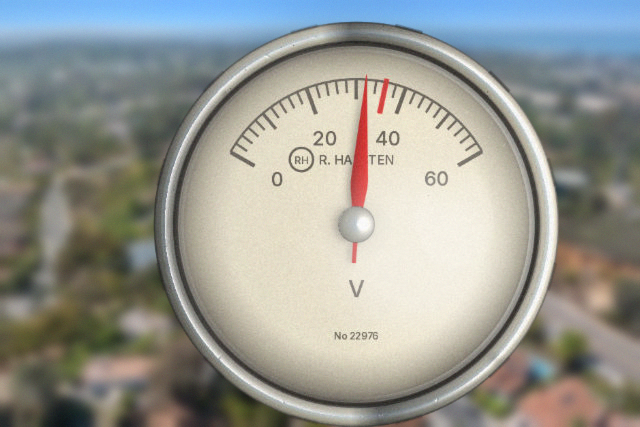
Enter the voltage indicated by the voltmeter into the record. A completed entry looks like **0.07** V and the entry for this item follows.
**32** V
